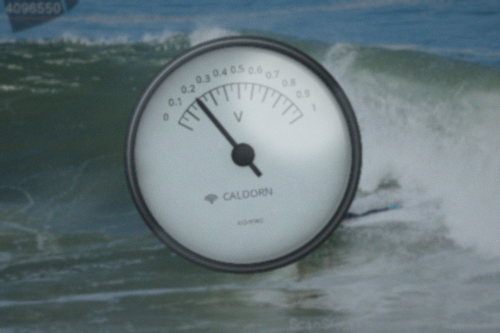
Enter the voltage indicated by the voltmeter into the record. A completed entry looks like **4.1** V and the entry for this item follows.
**0.2** V
